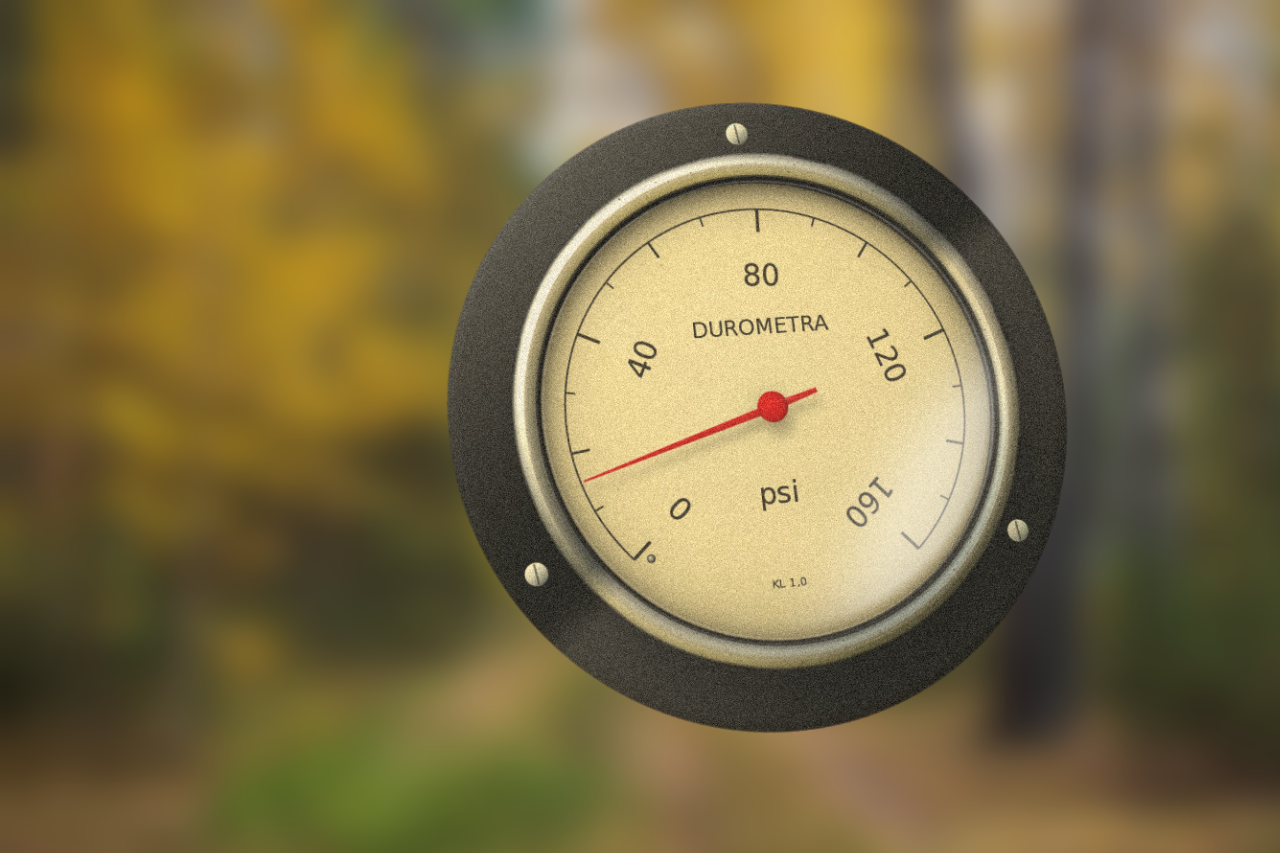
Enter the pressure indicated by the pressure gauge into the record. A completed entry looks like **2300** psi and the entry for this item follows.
**15** psi
